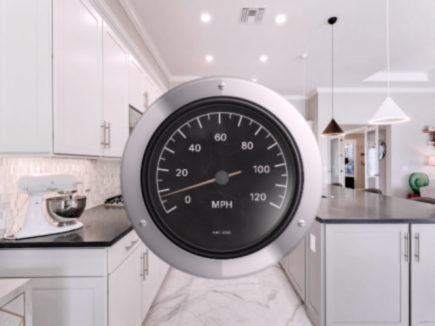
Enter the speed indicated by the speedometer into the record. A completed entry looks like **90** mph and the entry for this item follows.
**7.5** mph
